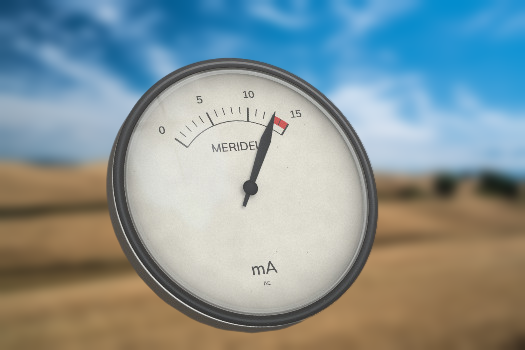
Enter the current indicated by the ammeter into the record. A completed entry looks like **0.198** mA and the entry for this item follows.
**13** mA
